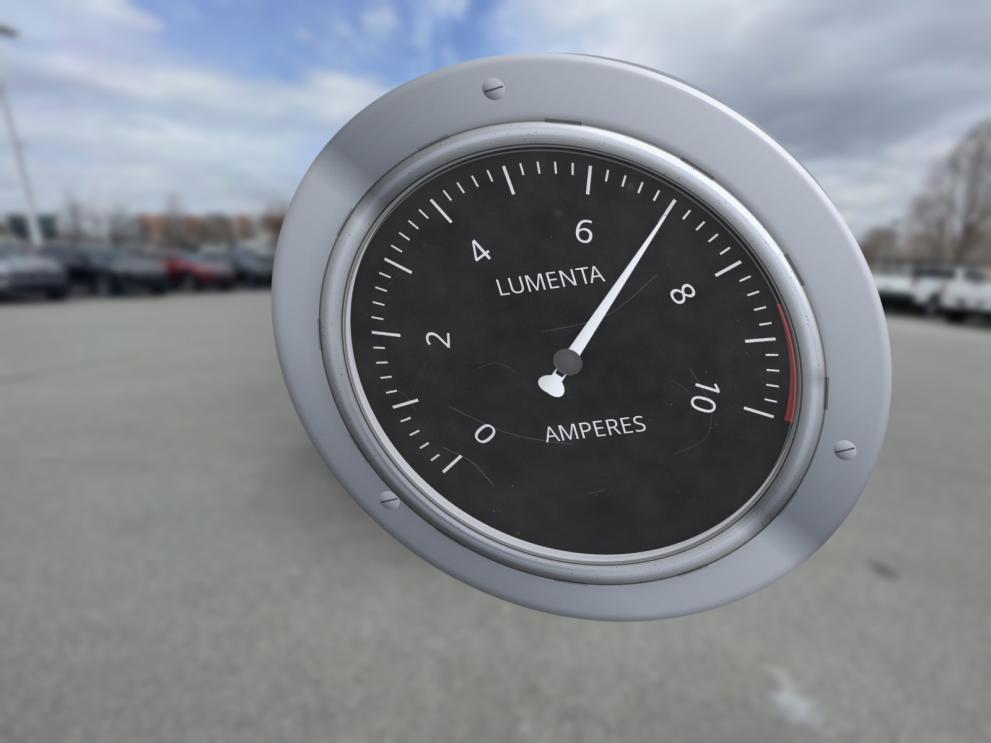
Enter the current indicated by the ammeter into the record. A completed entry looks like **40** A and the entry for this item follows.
**7** A
